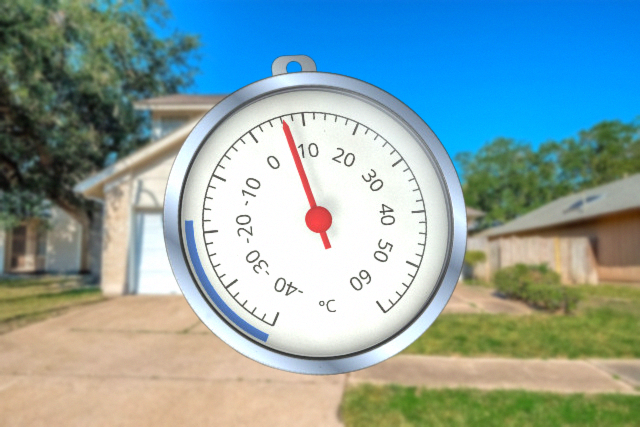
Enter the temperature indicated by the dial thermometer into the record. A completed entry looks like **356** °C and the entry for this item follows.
**6** °C
